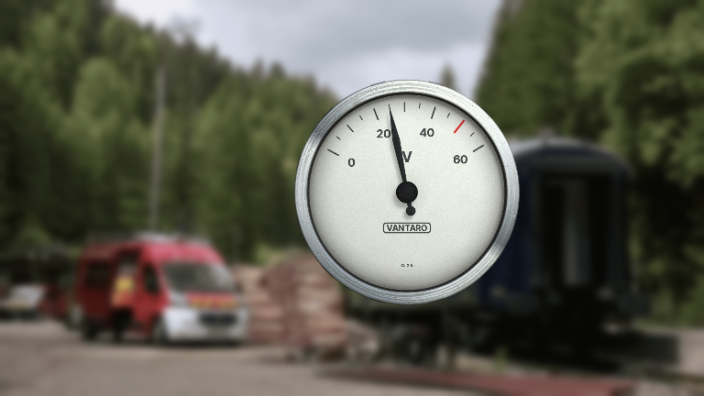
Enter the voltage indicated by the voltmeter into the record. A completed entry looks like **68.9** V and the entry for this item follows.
**25** V
